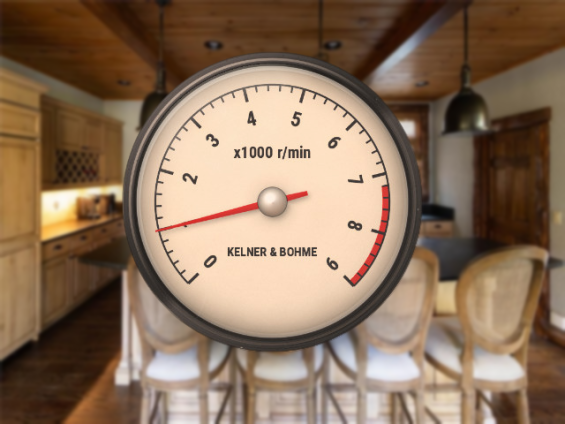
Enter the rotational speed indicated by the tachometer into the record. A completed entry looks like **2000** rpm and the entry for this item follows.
**1000** rpm
